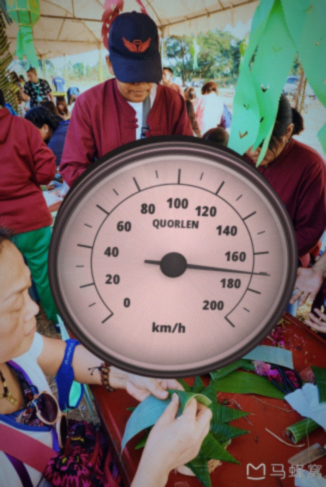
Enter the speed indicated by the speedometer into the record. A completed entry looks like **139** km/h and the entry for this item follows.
**170** km/h
